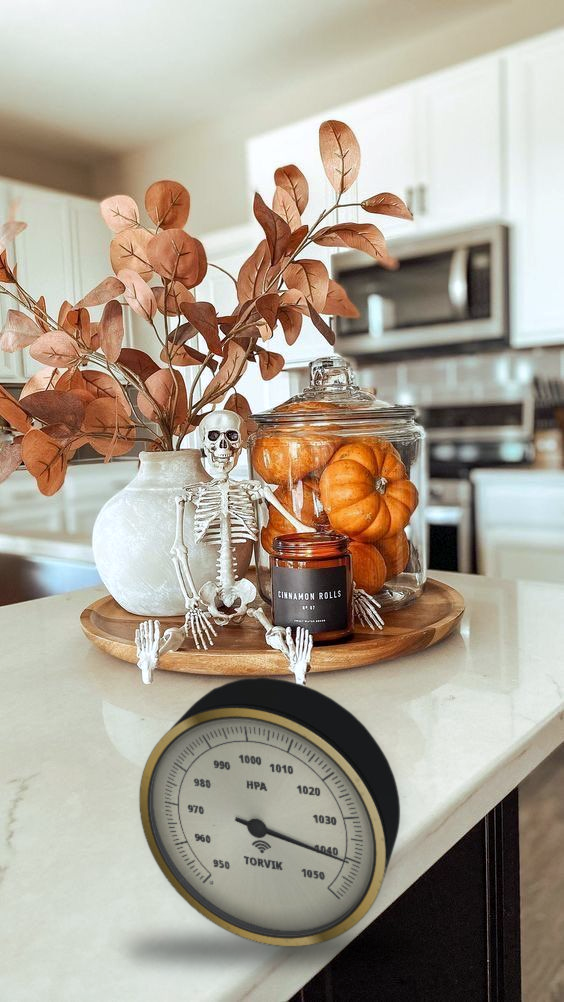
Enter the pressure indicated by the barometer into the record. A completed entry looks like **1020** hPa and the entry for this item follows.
**1040** hPa
